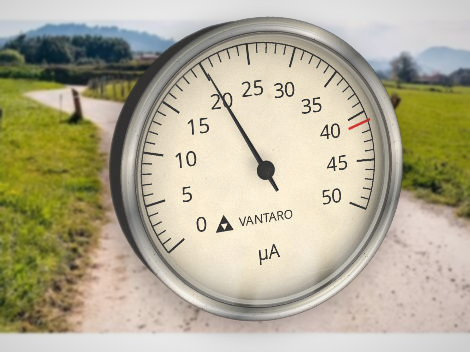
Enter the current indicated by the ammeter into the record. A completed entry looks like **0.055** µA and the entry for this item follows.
**20** µA
